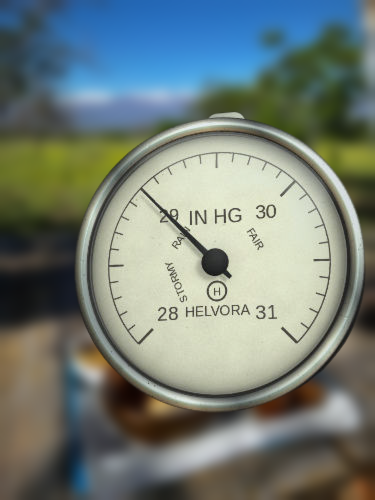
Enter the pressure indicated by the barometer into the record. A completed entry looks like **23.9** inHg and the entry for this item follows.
**29** inHg
